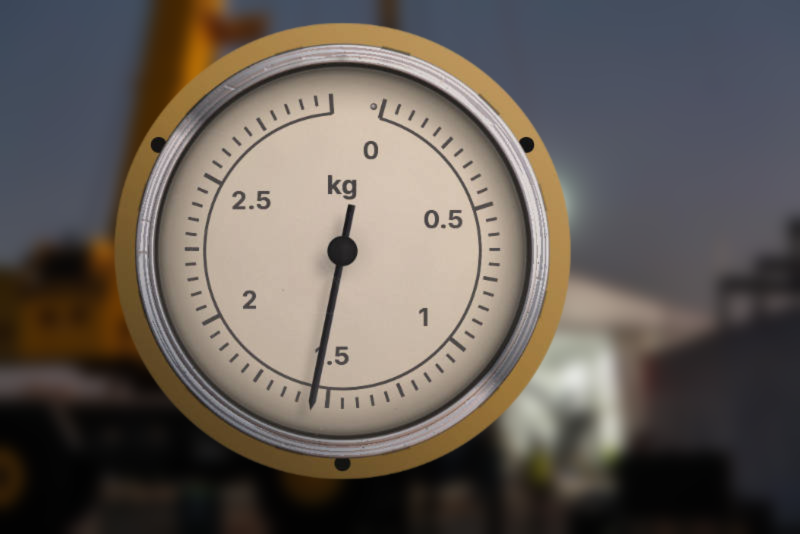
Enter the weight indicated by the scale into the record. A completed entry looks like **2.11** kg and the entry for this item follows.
**1.55** kg
